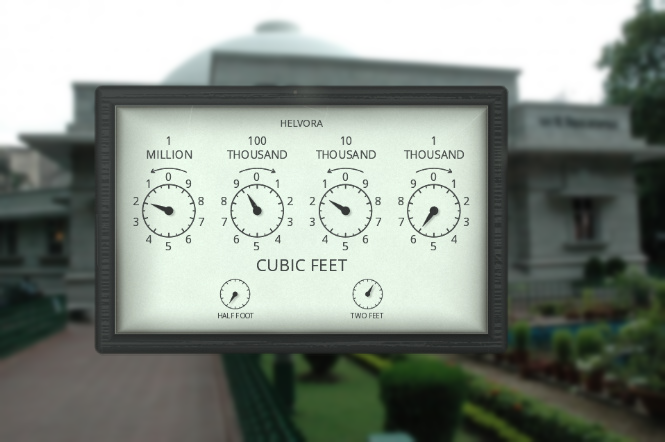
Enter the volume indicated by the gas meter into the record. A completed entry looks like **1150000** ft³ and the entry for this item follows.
**191600** ft³
